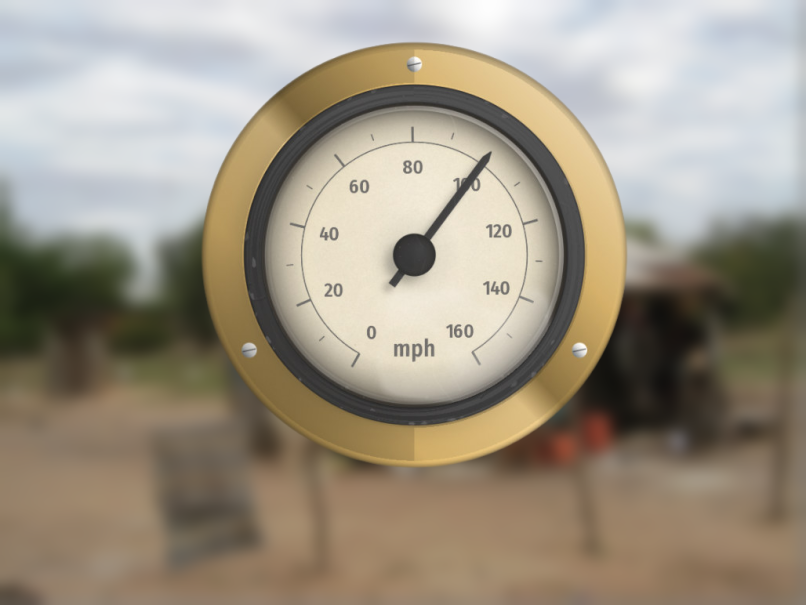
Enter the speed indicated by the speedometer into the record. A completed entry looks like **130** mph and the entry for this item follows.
**100** mph
